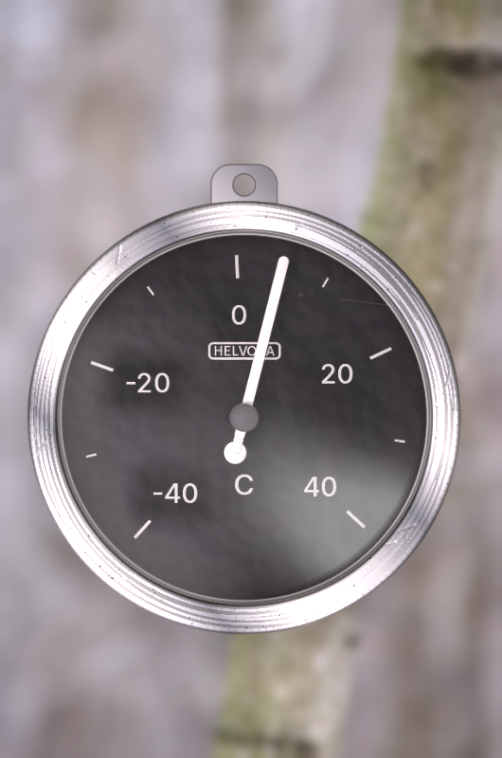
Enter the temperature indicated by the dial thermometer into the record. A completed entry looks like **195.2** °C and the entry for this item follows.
**5** °C
